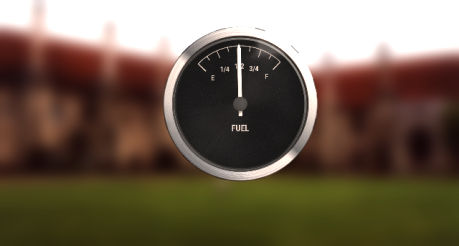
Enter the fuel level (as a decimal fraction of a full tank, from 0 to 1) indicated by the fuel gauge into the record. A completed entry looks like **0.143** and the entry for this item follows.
**0.5**
